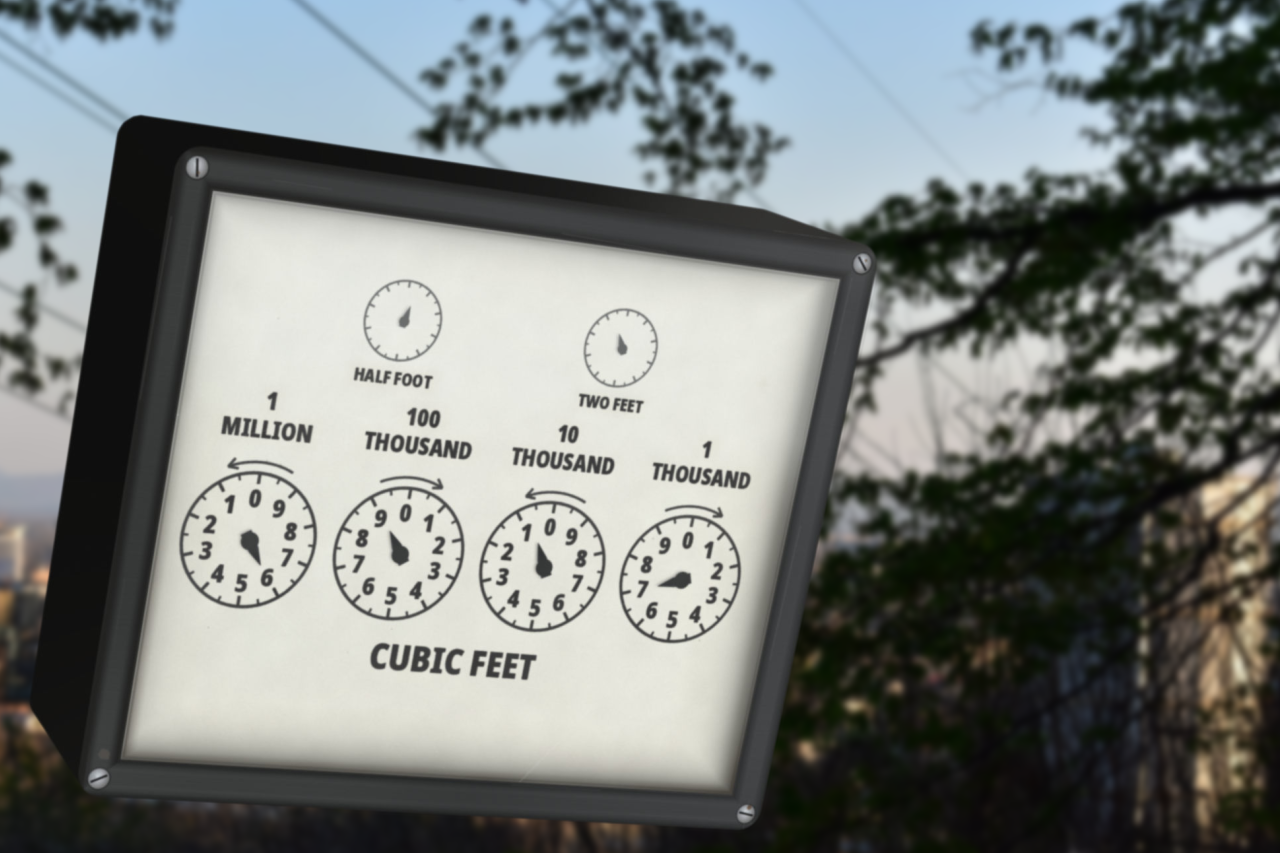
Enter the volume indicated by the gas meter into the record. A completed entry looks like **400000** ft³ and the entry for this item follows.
**590700** ft³
